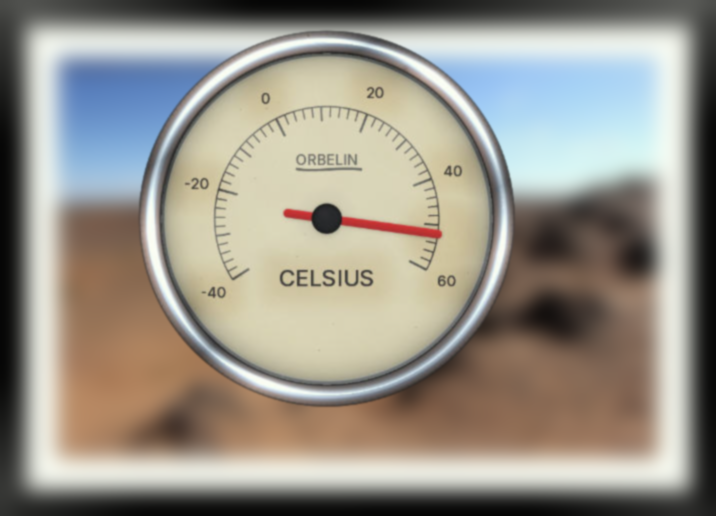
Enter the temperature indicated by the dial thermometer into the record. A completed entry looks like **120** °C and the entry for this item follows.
**52** °C
